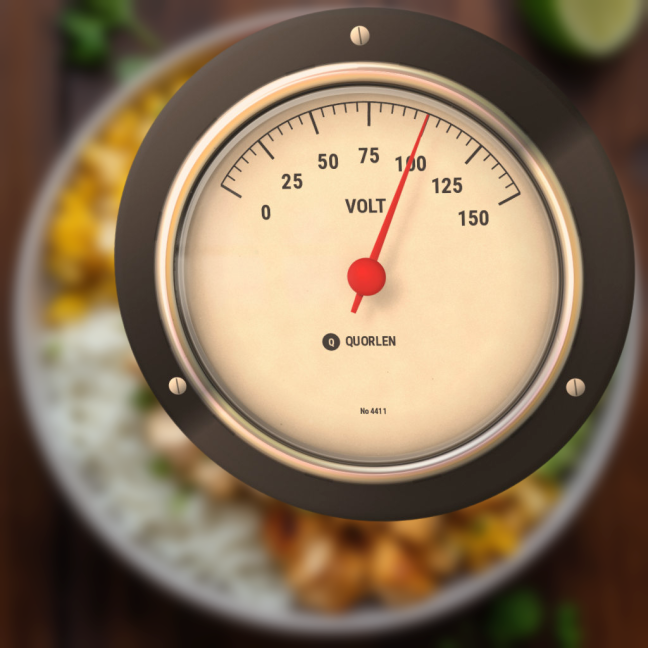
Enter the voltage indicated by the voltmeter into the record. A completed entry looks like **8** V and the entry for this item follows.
**100** V
